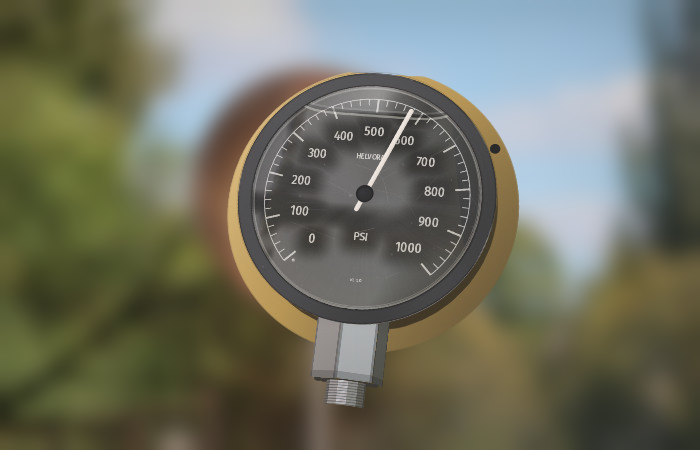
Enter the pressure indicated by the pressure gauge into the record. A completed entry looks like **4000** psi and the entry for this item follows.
**580** psi
